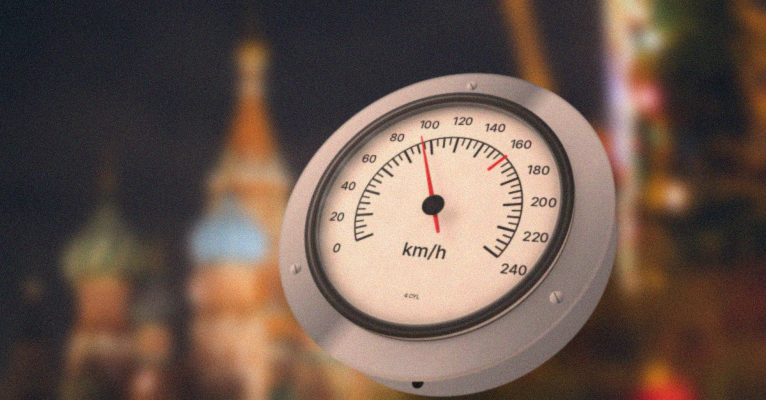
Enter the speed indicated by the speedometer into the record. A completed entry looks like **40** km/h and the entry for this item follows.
**95** km/h
